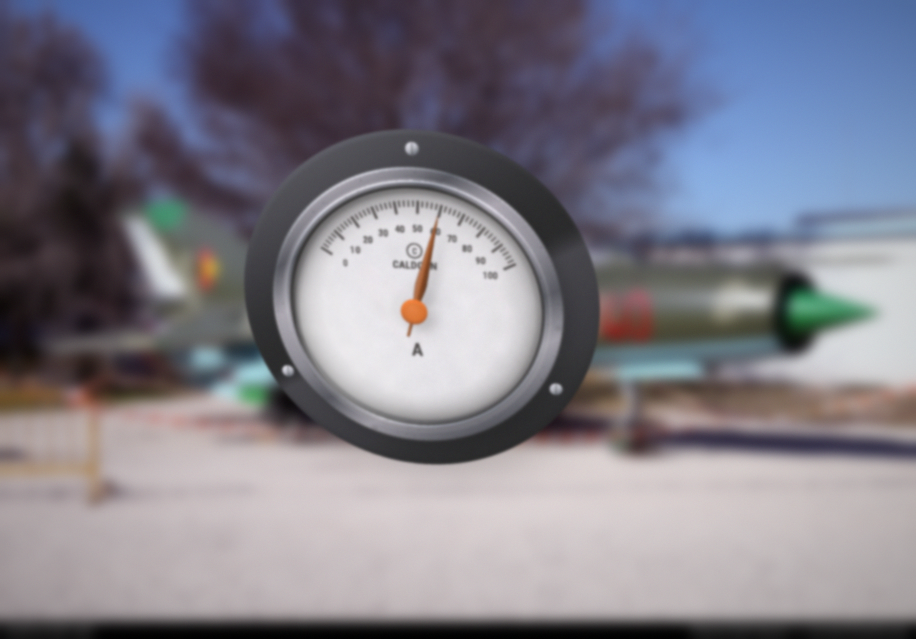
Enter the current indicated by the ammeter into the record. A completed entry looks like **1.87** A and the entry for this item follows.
**60** A
